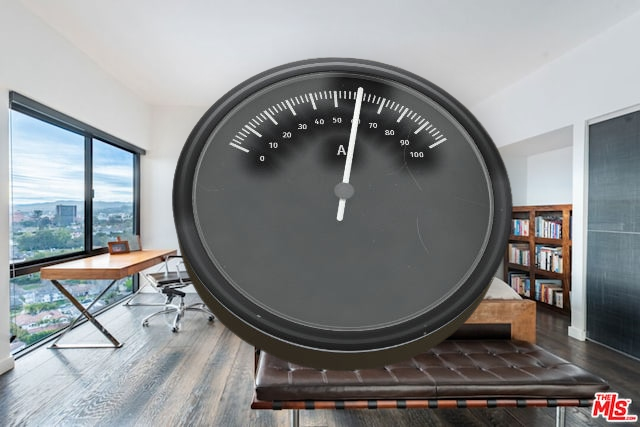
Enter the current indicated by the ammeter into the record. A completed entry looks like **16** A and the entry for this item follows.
**60** A
